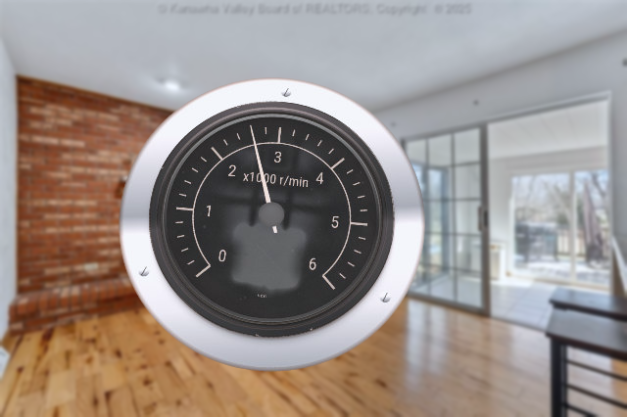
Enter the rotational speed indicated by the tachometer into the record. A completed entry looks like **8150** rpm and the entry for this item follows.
**2600** rpm
